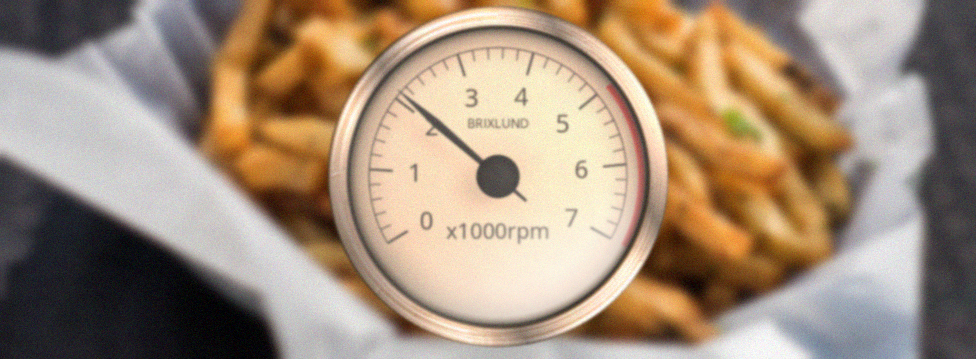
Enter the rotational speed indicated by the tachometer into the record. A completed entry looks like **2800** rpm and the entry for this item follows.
**2100** rpm
